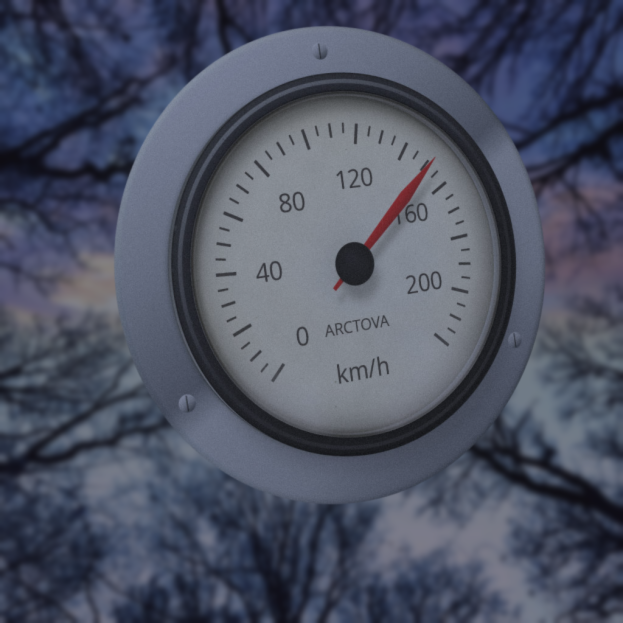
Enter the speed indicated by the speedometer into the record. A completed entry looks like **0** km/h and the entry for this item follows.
**150** km/h
